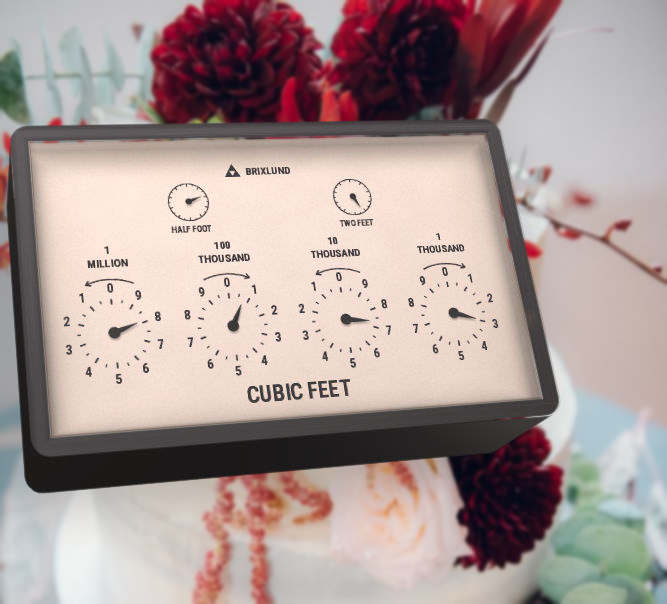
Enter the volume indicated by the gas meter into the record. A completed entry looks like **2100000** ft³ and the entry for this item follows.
**807300** ft³
